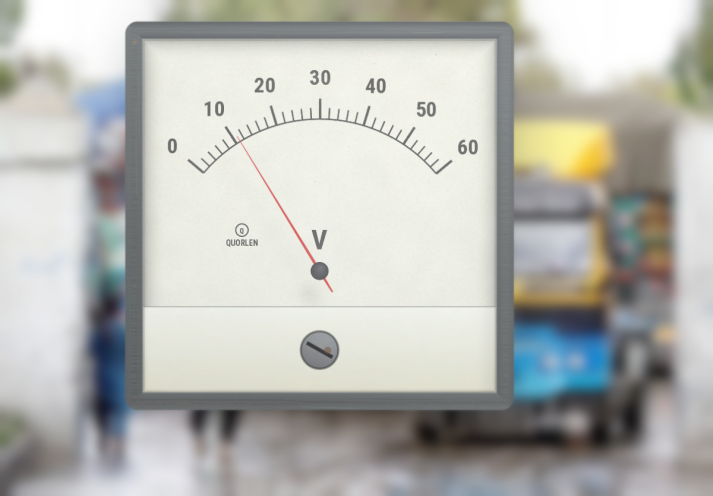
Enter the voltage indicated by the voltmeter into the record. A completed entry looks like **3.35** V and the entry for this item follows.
**11** V
